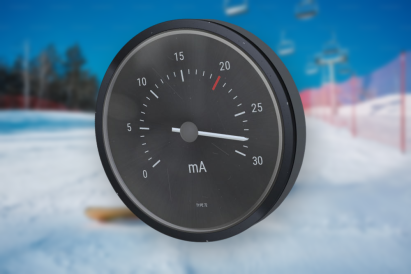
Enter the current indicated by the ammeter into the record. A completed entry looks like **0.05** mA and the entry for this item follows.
**28** mA
